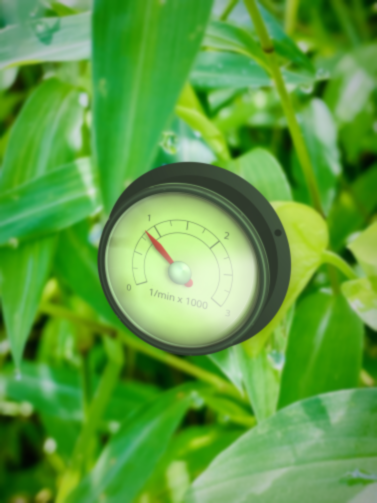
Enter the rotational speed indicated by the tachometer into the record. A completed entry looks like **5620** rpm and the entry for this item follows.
**875** rpm
